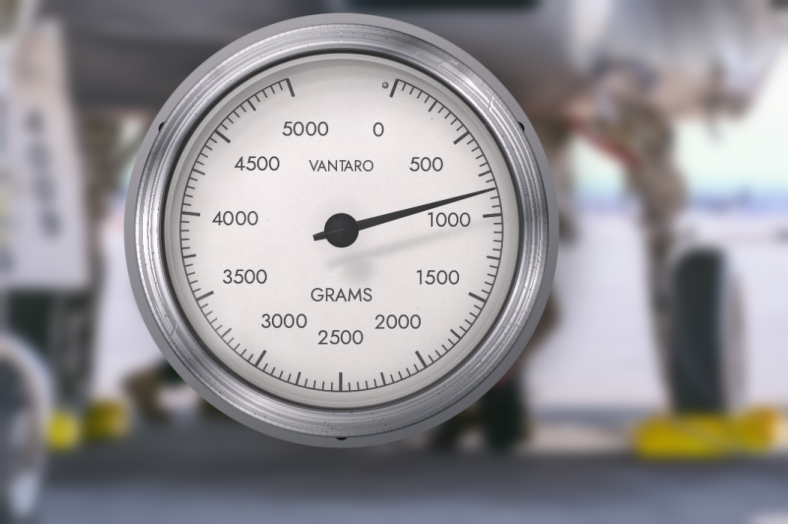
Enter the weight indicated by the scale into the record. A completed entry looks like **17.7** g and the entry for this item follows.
**850** g
